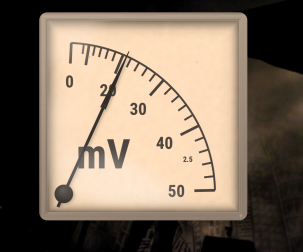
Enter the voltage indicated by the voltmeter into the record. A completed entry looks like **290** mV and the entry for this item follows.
**21** mV
